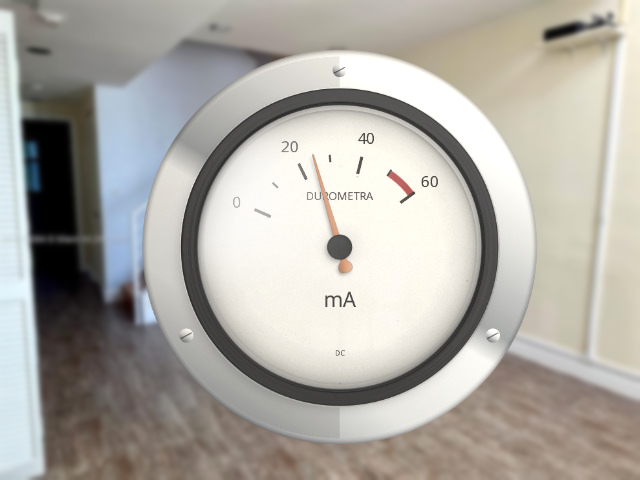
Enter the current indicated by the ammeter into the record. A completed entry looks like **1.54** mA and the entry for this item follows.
**25** mA
